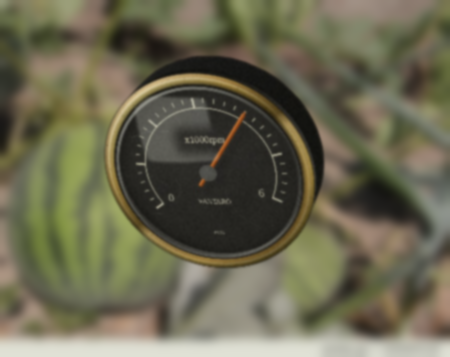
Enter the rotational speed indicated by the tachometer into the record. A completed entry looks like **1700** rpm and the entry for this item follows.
**4000** rpm
